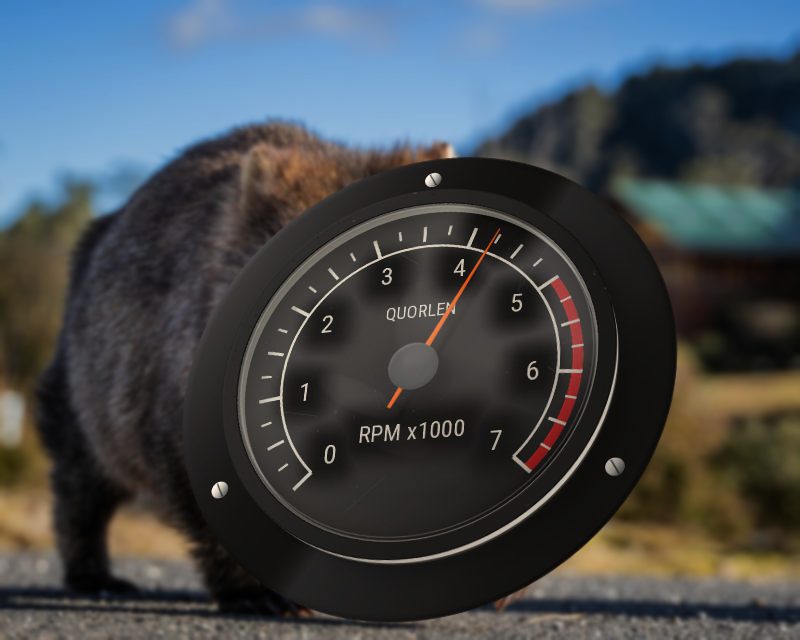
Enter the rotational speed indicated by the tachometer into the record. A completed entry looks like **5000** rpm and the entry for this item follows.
**4250** rpm
